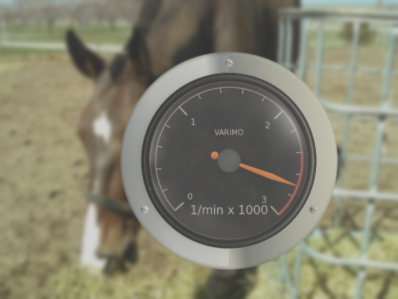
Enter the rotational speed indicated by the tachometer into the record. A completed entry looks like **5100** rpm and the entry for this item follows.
**2700** rpm
